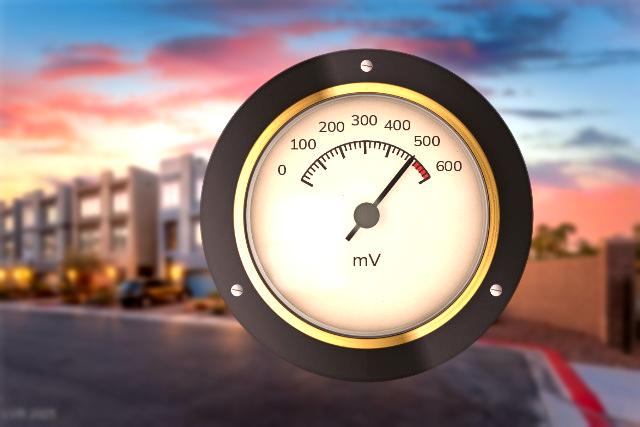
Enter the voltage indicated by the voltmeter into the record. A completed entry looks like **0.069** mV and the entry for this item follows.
**500** mV
